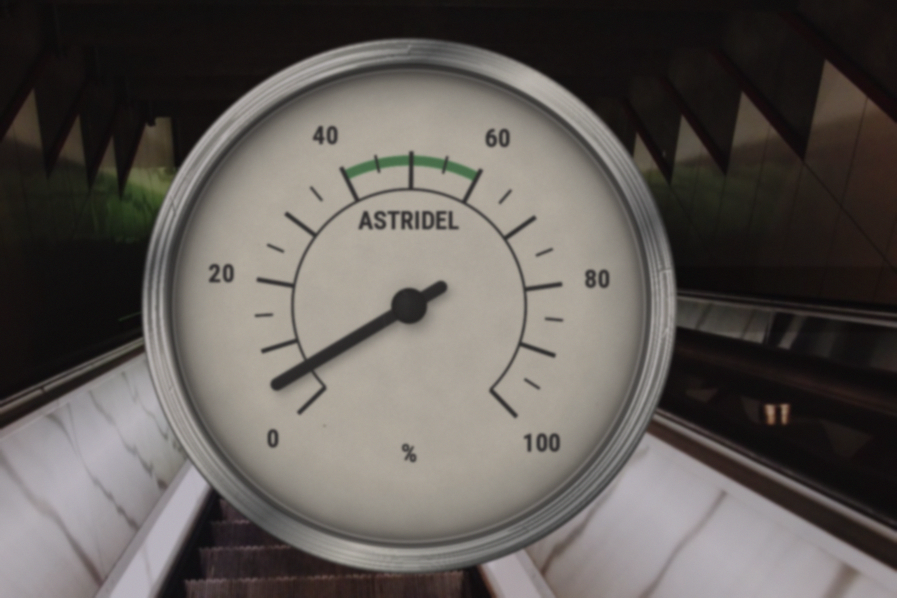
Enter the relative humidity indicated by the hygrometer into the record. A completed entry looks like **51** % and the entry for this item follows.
**5** %
